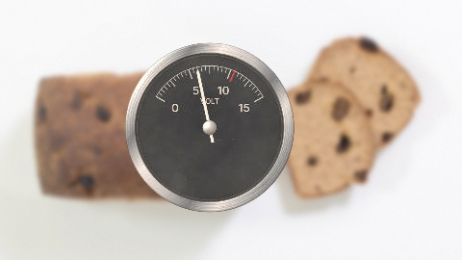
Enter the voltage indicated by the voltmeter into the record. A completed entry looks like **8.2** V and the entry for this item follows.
**6** V
